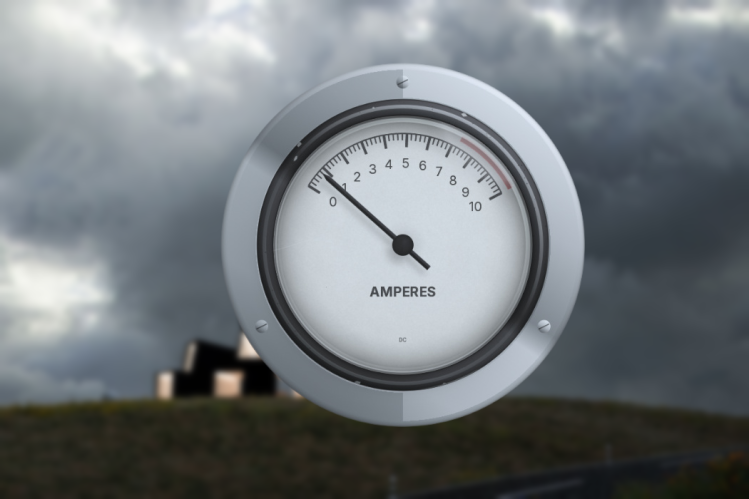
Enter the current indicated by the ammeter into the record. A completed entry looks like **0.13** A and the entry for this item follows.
**0.8** A
